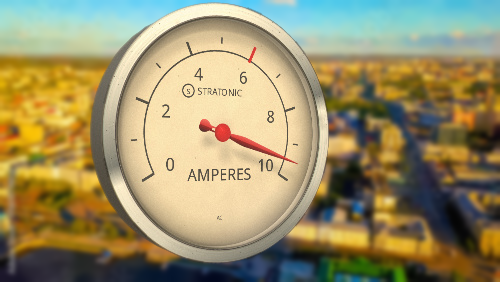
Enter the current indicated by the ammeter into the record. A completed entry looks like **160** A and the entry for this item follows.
**9.5** A
